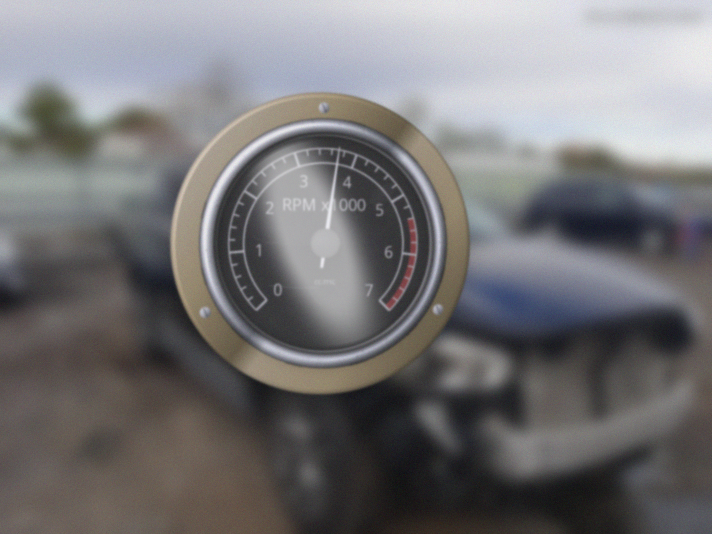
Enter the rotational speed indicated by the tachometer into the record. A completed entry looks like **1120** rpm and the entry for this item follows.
**3700** rpm
